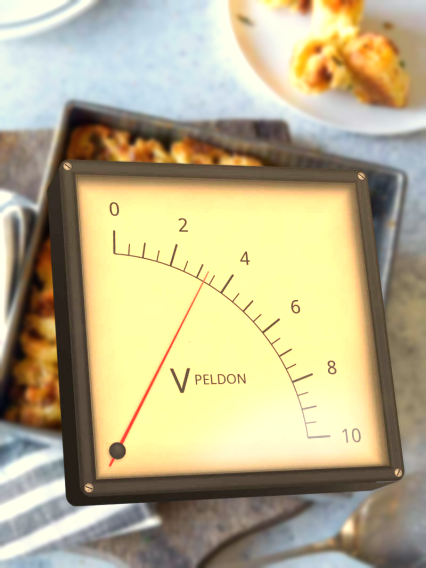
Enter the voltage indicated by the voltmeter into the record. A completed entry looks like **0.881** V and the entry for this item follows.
**3.25** V
